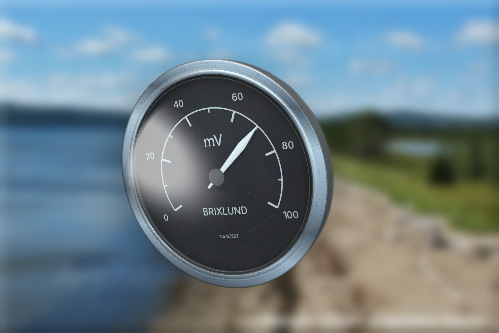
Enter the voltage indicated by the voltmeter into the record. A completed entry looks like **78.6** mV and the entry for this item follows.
**70** mV
